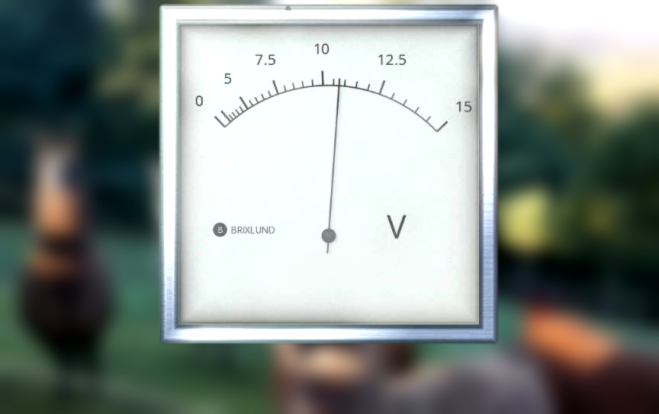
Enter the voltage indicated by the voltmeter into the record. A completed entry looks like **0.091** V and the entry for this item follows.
**10.75** V
